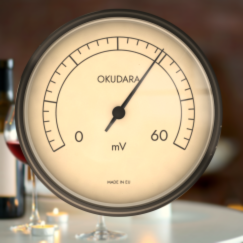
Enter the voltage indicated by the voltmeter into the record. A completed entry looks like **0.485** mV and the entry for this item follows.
**39** mV
